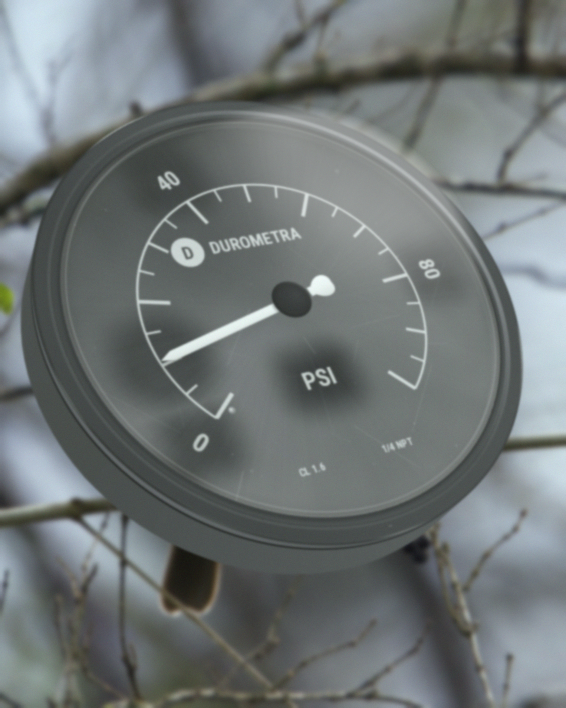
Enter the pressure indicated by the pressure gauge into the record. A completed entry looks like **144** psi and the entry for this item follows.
**10** psi
